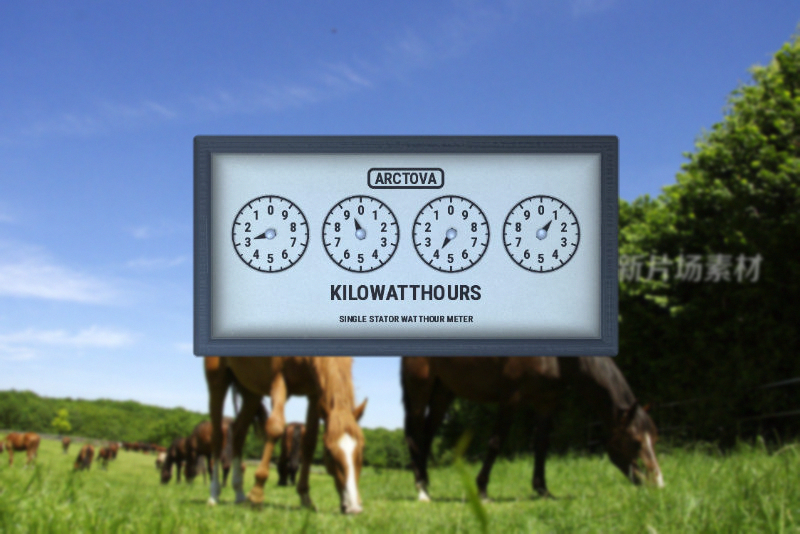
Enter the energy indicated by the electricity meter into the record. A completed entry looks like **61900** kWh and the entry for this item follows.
**2941** kWh
